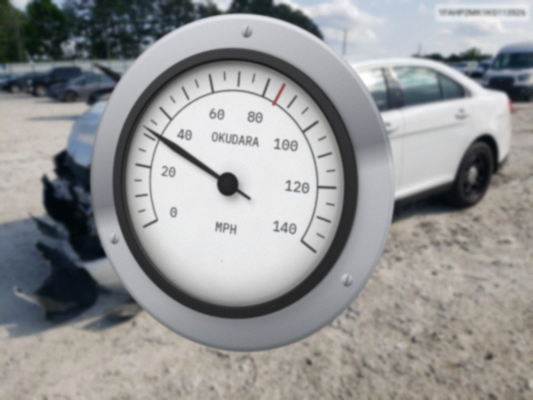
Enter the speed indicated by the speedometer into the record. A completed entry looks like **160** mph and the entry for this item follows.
**32.5** mph
